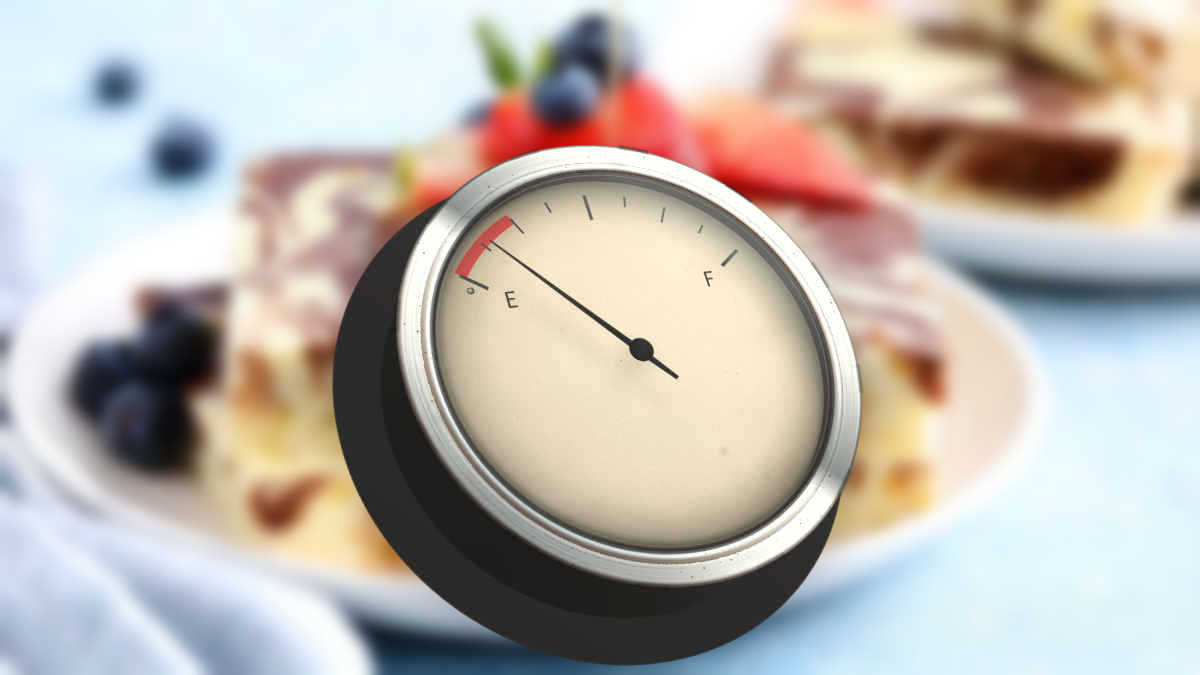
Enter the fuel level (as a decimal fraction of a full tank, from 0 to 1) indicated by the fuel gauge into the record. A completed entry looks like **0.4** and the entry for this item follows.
**0.125**
